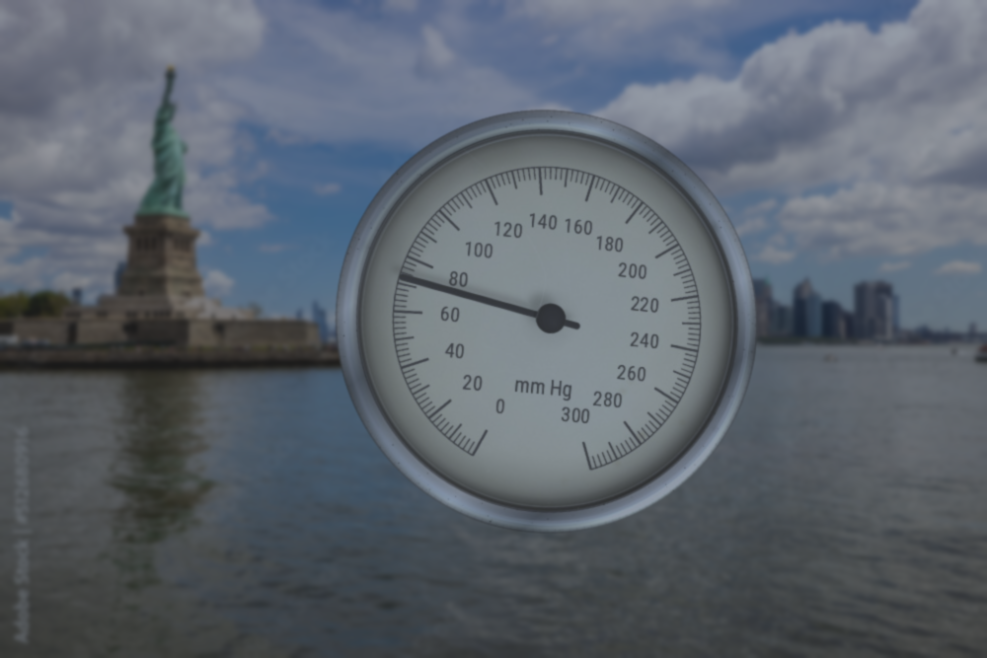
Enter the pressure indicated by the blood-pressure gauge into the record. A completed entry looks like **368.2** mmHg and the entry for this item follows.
**72** mmHg
